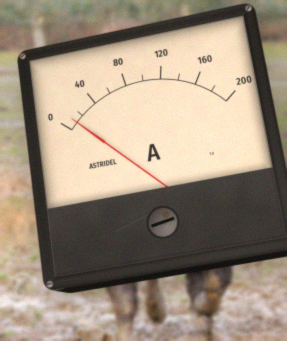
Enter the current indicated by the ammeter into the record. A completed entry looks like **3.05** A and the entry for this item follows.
**10** A
